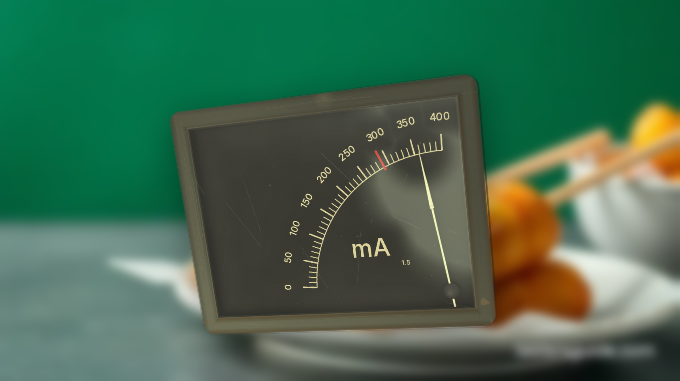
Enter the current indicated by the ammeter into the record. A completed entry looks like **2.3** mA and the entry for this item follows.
**360** mA
